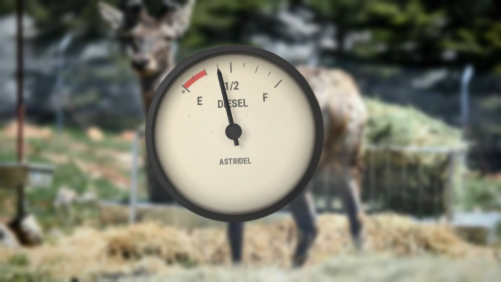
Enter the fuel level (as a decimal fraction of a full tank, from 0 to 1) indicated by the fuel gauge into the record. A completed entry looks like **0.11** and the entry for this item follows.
**0.375**
